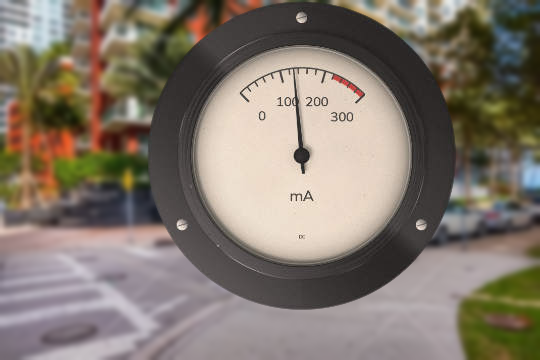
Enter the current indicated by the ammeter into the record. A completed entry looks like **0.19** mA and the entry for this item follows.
**130** mA
